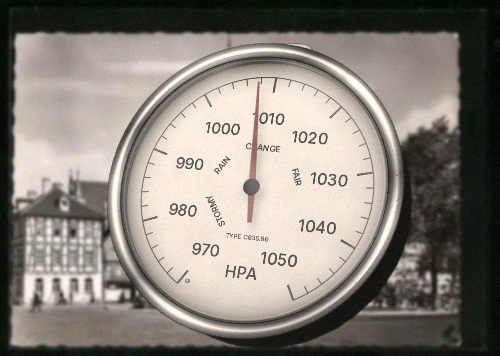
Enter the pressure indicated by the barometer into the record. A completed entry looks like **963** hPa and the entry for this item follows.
**1008** hPa
